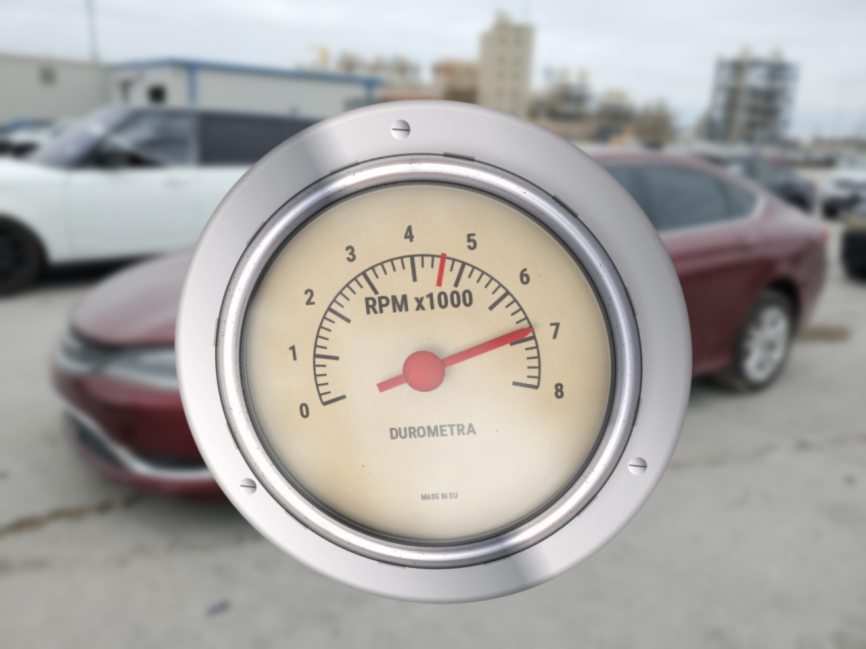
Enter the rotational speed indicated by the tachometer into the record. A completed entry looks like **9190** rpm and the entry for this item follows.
**6800** rpm
